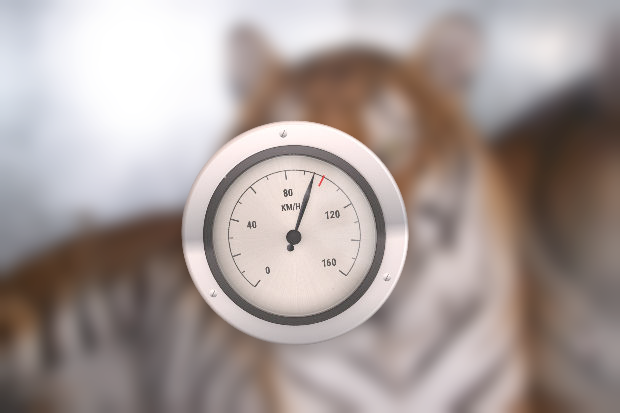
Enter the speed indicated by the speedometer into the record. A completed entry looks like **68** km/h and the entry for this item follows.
**95** km/h
